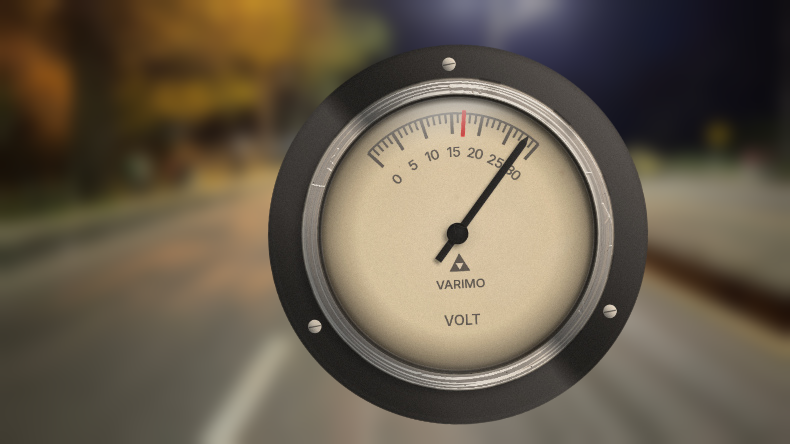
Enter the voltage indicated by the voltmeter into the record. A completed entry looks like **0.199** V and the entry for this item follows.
**28** V
